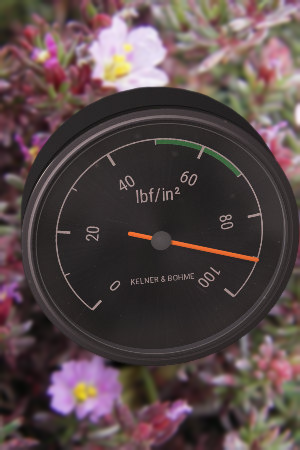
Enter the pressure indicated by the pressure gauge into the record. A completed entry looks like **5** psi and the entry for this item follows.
**90** psi
